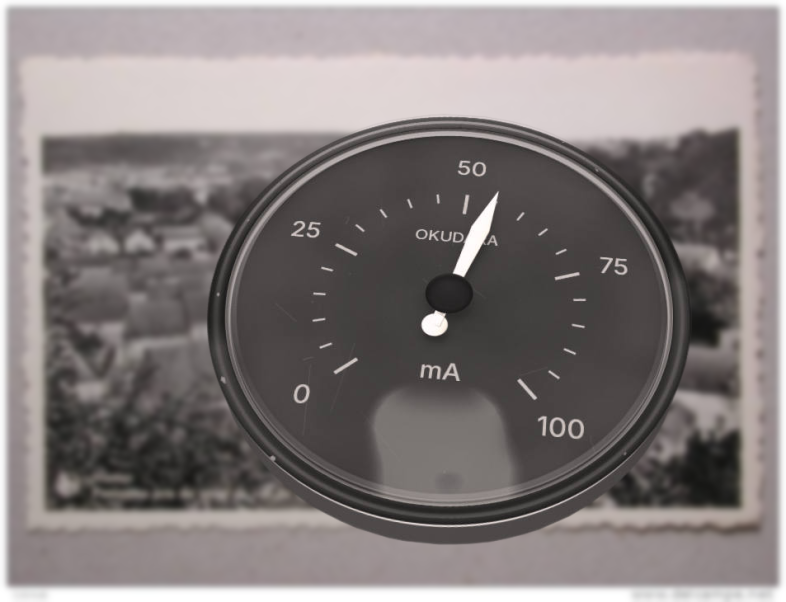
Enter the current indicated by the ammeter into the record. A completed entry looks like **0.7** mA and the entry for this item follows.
**55** mA
